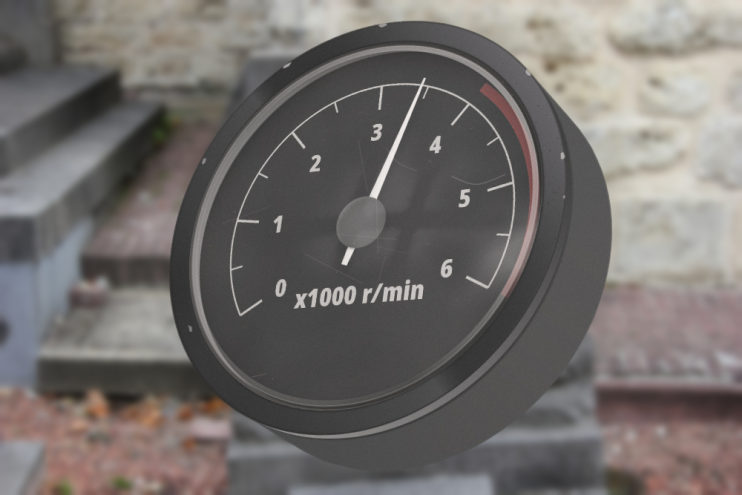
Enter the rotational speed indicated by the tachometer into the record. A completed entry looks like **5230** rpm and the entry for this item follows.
**3500** rpm
